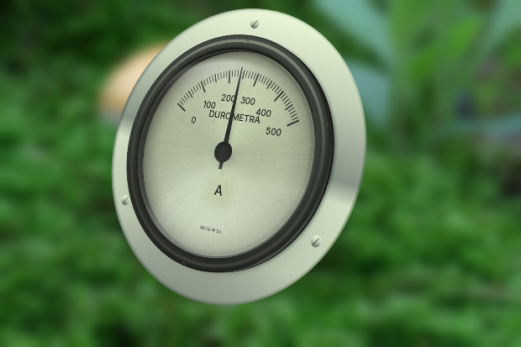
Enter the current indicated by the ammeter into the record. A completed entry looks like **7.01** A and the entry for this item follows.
**250** A
